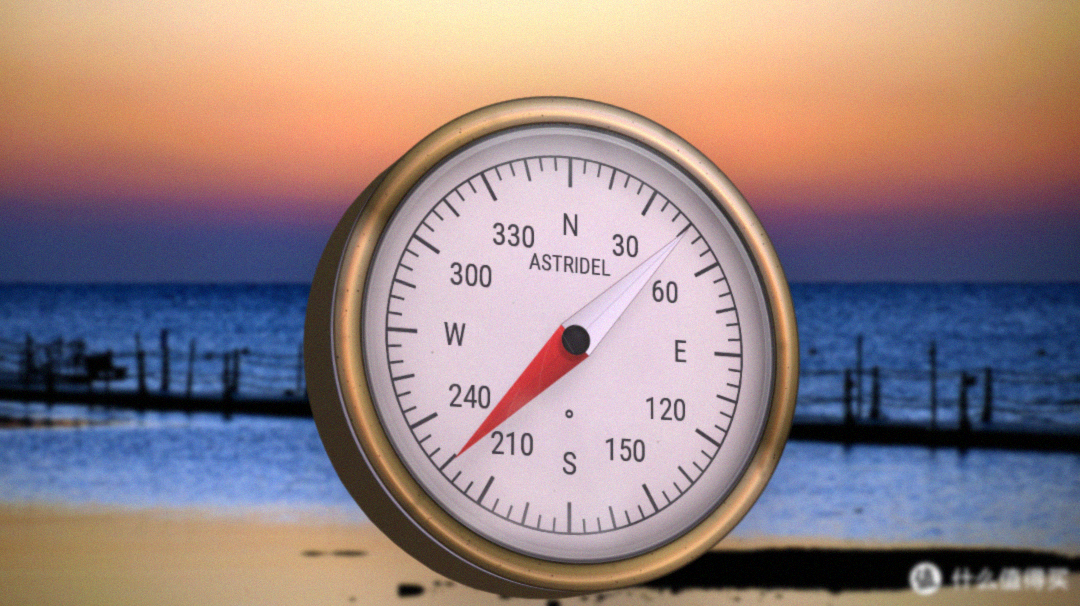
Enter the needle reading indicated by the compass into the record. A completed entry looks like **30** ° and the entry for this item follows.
**225** °
